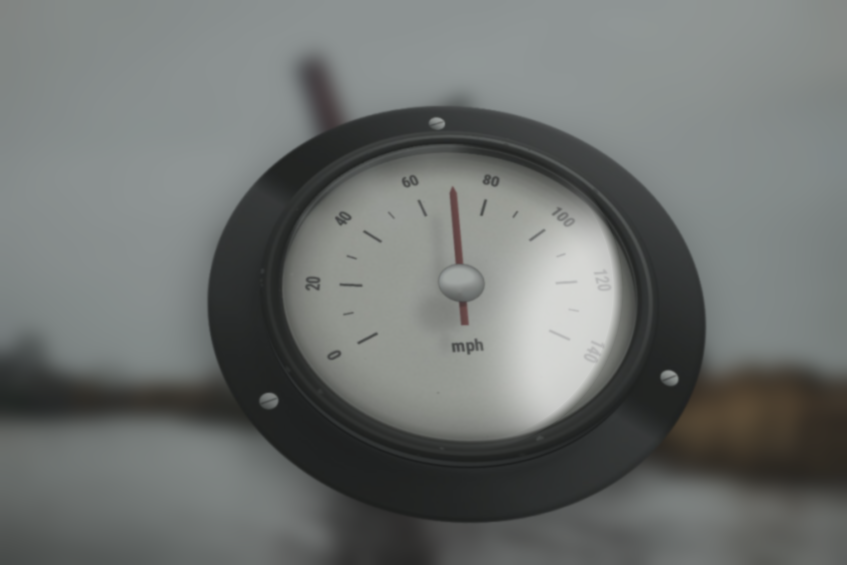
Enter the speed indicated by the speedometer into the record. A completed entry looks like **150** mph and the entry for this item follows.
**70** mph
